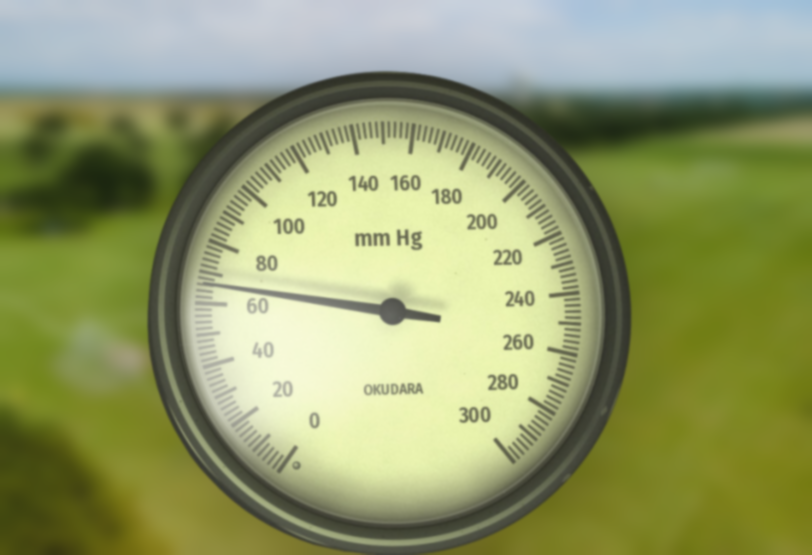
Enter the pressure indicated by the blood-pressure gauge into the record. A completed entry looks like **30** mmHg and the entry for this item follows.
**66** mmHg
